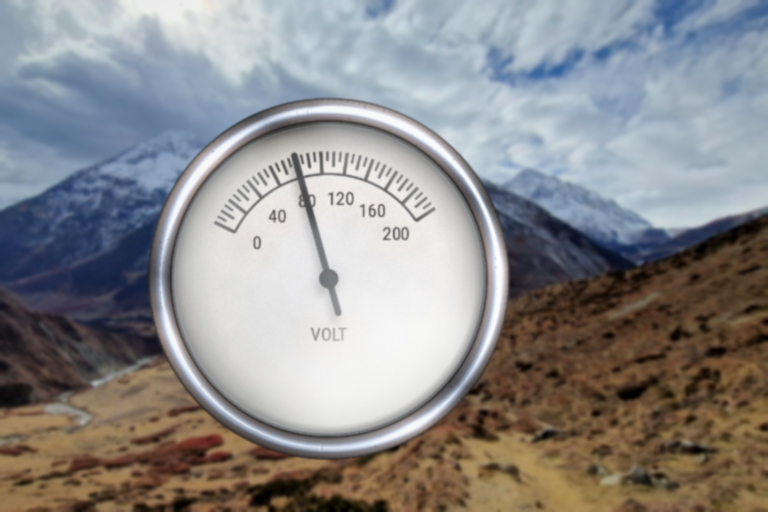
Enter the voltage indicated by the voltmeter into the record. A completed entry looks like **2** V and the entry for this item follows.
**80** V
